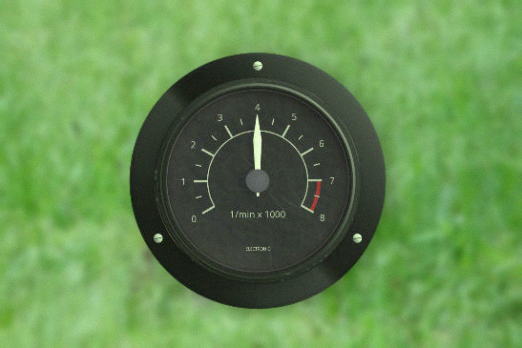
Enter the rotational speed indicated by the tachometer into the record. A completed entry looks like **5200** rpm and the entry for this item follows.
**4000** rpm
